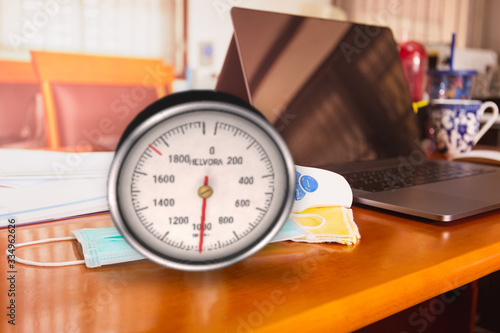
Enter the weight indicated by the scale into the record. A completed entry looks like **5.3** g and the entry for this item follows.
**1000** g
